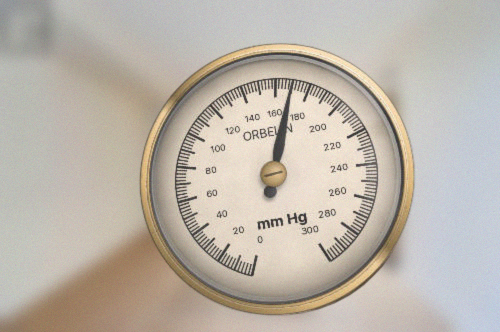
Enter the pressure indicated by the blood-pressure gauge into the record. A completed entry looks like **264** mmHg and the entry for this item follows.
**170** mmHg
